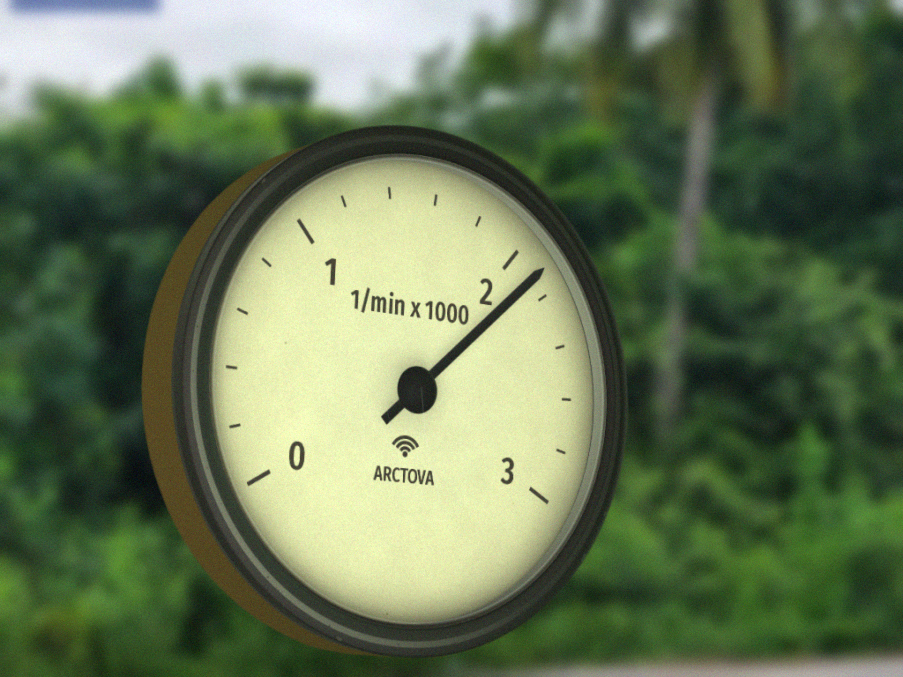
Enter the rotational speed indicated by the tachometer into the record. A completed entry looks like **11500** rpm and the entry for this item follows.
**2100** rpm
